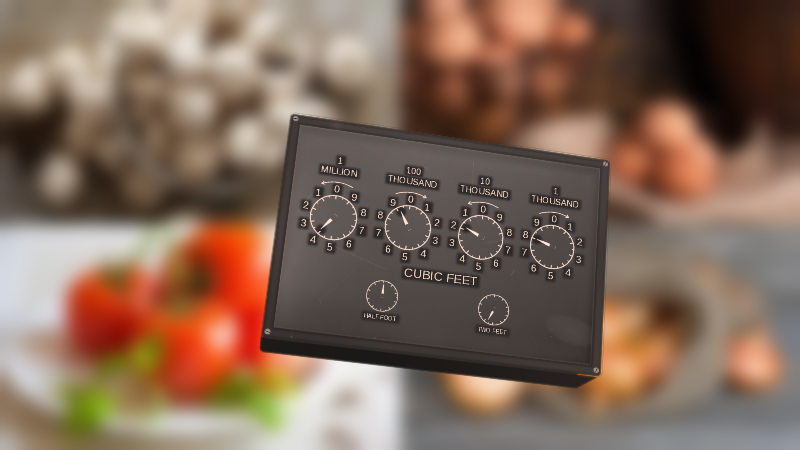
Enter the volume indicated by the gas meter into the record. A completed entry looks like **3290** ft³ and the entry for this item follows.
**391800** ft³
